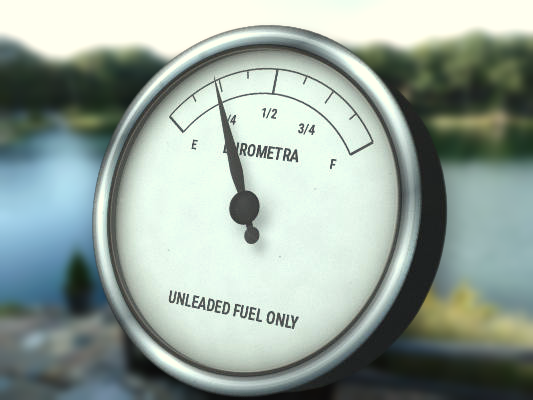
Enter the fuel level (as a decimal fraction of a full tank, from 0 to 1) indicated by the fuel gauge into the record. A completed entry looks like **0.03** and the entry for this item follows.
**0.25**
